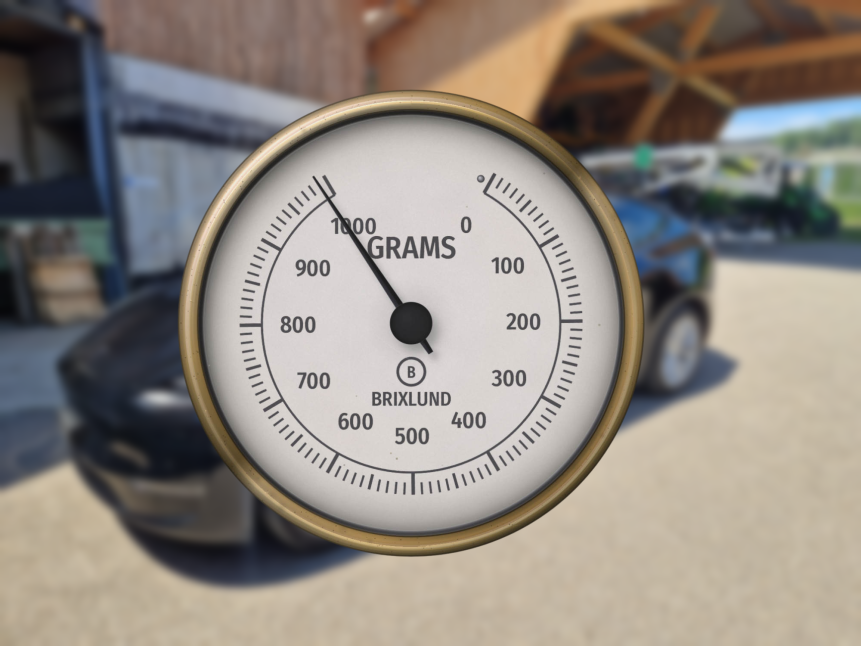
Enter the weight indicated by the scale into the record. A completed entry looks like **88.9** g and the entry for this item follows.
**990** g
